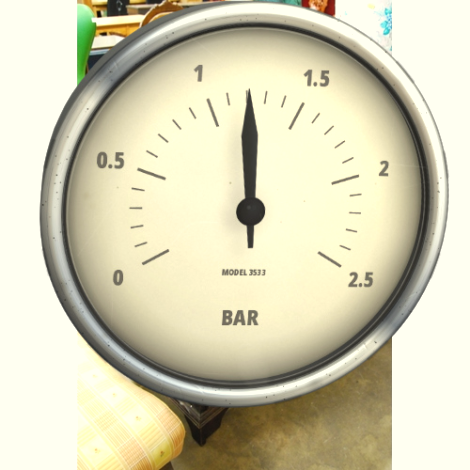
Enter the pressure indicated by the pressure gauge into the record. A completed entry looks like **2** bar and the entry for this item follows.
**1.2** bar
